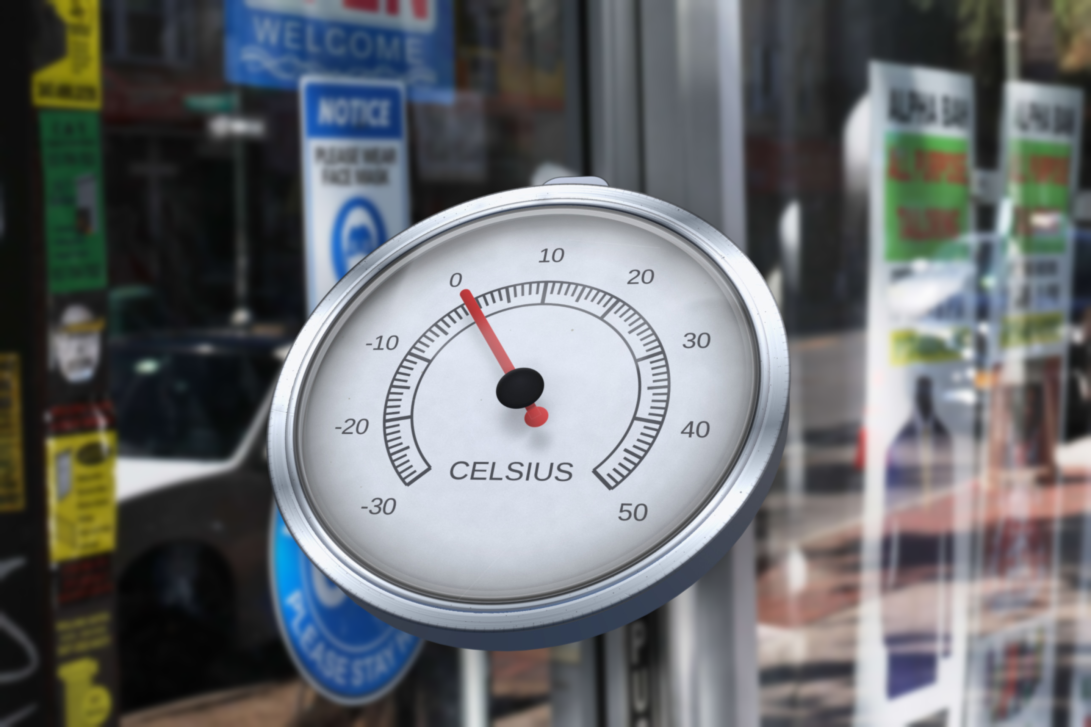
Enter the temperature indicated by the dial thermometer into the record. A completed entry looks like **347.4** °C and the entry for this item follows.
**0** °C
